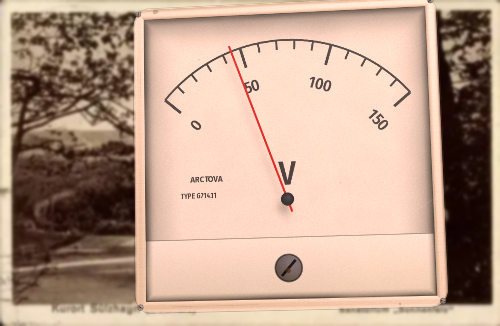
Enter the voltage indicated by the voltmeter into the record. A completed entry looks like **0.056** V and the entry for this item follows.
**45** V
